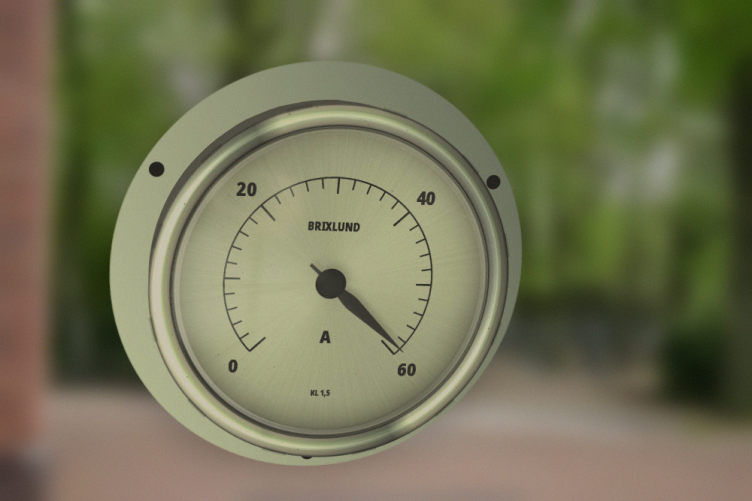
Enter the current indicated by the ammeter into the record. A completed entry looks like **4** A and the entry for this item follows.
**59** A
